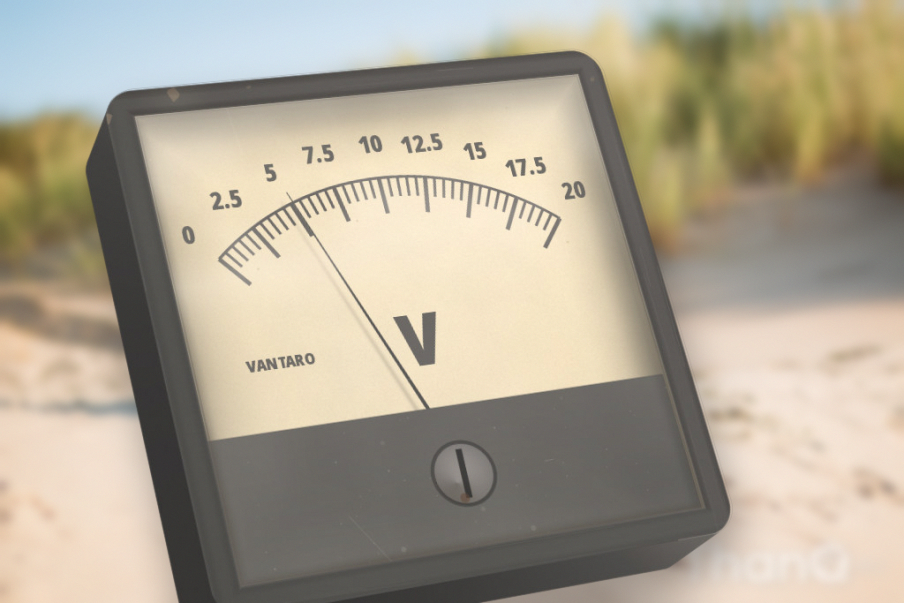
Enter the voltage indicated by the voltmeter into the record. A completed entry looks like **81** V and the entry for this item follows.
**5** V
